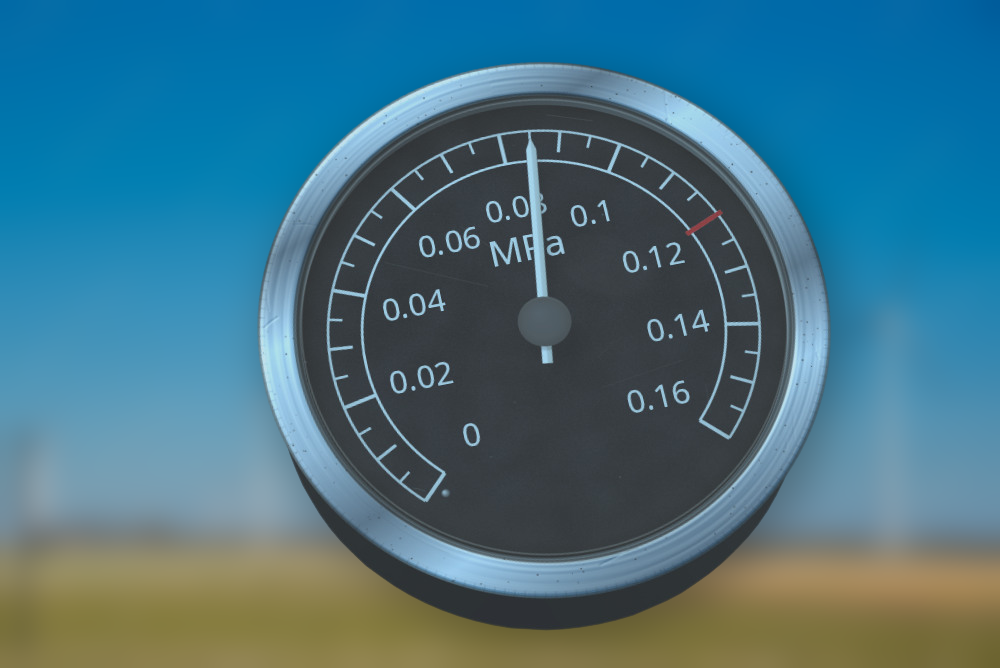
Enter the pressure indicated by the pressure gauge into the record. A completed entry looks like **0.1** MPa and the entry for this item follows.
**0.085** MPa
